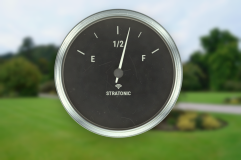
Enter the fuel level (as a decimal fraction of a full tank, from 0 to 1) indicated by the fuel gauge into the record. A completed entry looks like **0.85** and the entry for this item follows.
**0.625**
